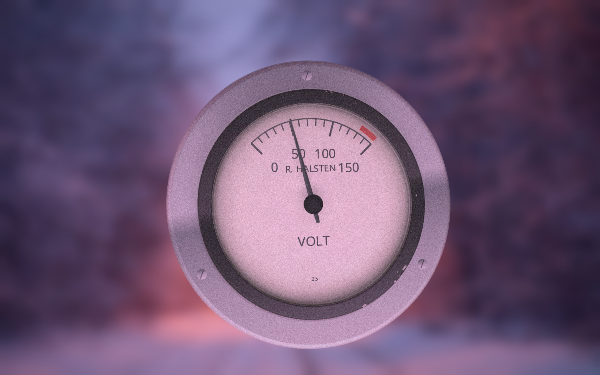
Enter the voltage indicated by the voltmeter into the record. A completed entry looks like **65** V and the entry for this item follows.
**50** V
